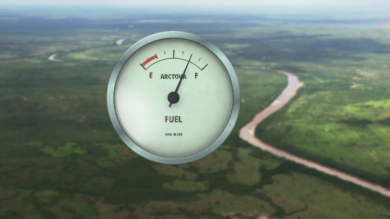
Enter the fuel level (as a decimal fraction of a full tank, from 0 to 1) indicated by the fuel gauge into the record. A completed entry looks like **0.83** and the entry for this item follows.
**0.75**
